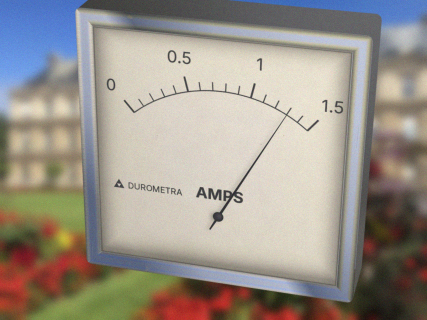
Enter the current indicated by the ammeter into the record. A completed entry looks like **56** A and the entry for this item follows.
**1.3** A
